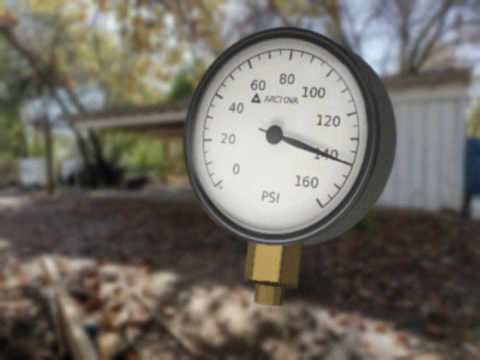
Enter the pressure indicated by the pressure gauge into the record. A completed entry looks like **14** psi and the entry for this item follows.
**140** psi
